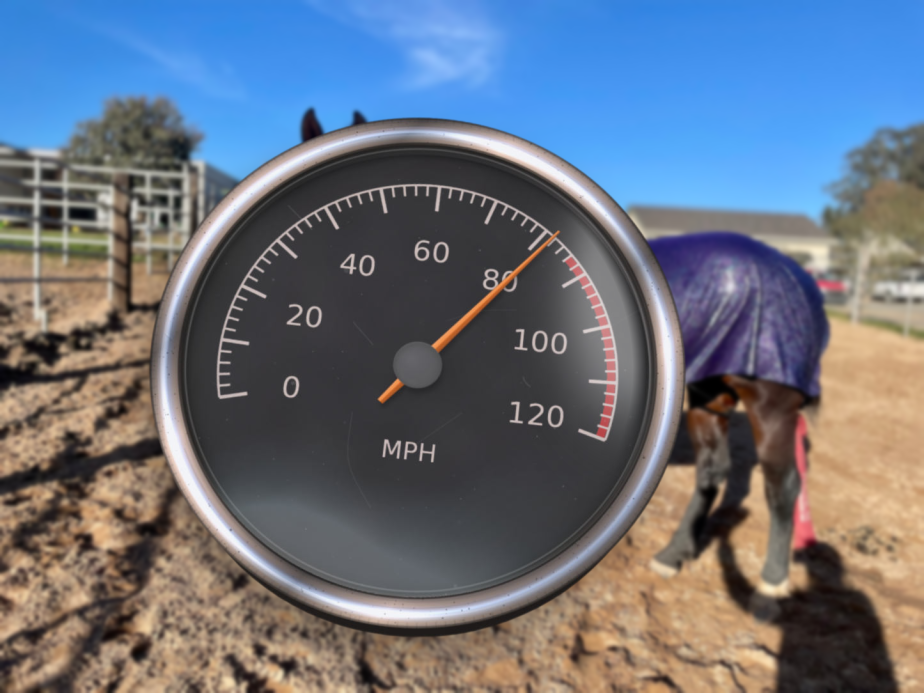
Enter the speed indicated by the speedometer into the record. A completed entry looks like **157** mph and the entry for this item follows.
**82** mph
